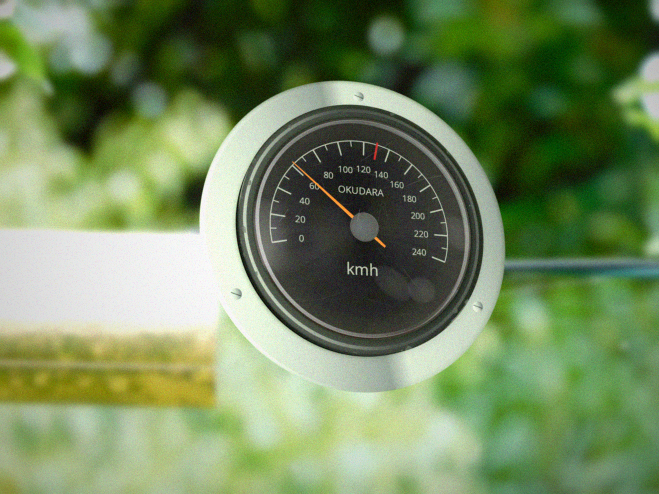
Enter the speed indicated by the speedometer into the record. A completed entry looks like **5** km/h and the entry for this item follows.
**60** km/h
